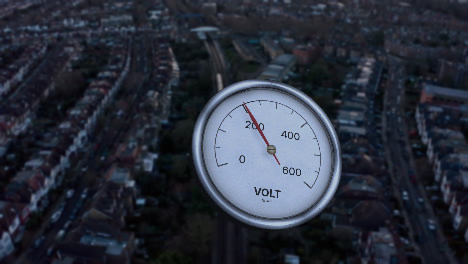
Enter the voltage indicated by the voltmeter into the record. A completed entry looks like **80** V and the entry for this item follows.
**200** V
